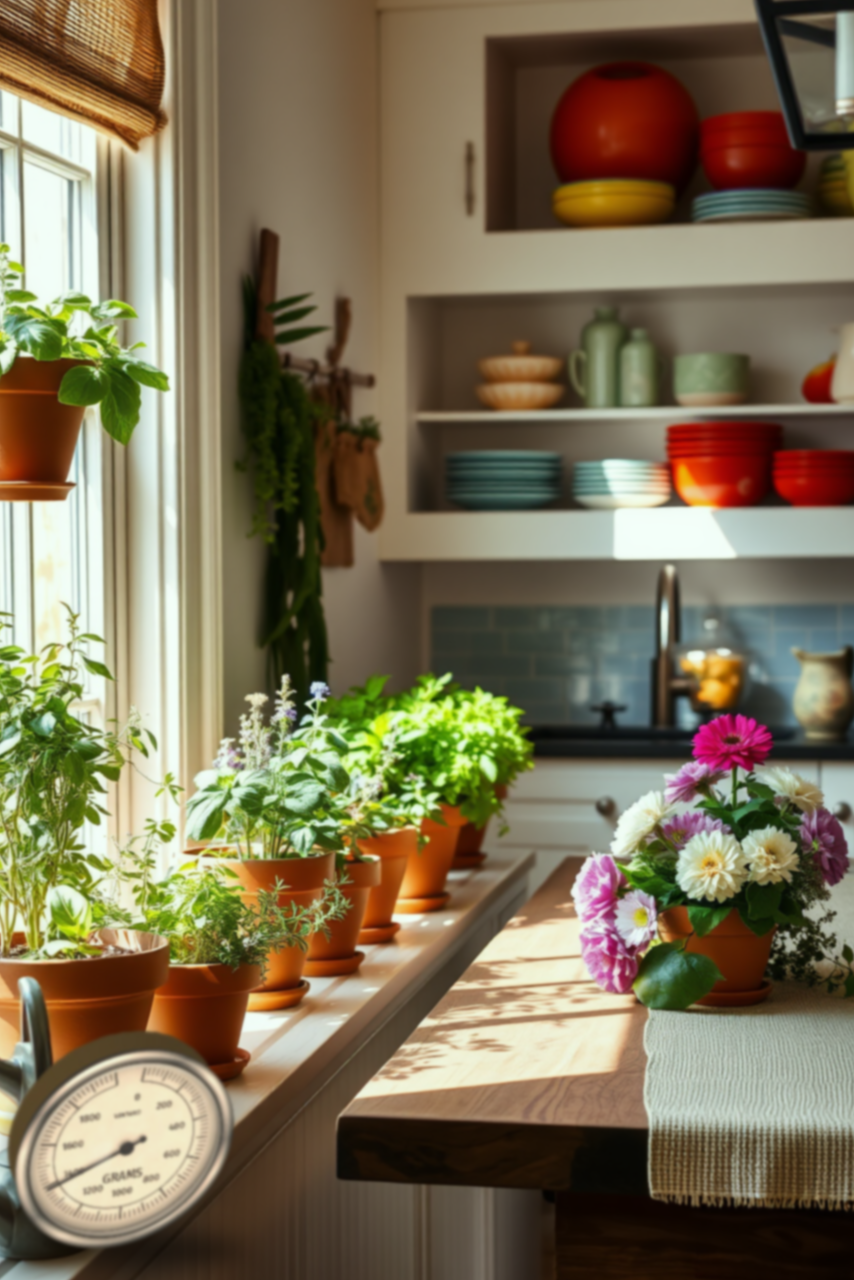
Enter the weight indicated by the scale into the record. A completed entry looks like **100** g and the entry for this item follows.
**1400** g
